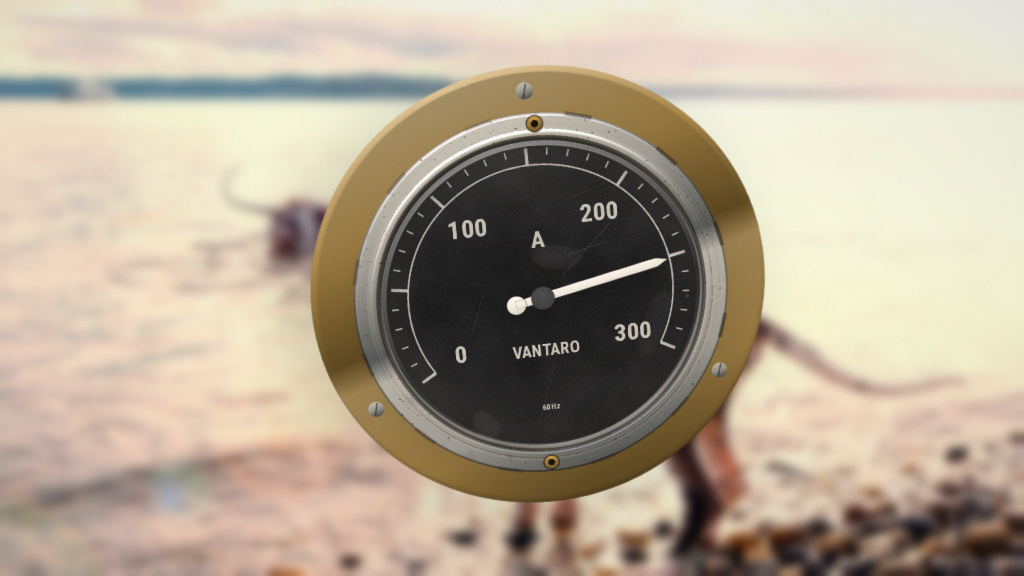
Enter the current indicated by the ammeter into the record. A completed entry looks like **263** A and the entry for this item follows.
**250** A
